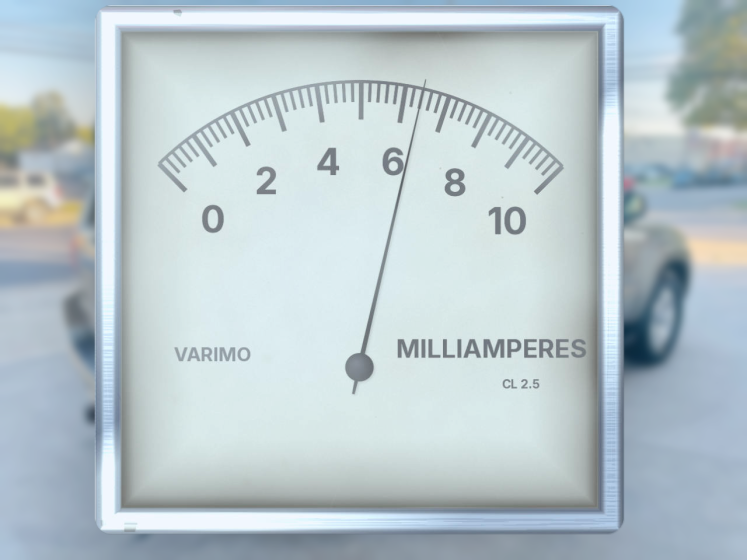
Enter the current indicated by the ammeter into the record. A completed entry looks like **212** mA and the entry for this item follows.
**6.4** mA
